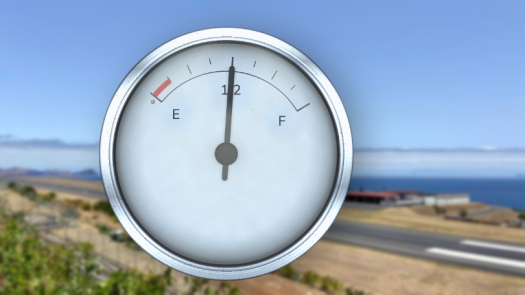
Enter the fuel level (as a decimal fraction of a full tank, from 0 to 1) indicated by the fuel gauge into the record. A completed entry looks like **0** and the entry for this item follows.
**0.5**
